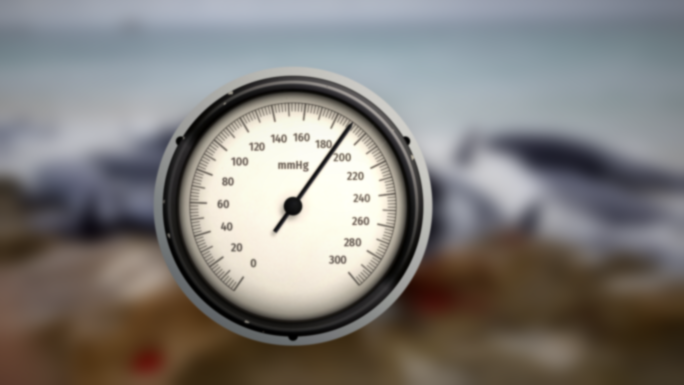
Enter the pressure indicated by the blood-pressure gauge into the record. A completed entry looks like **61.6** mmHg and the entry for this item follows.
**190** mmHg
